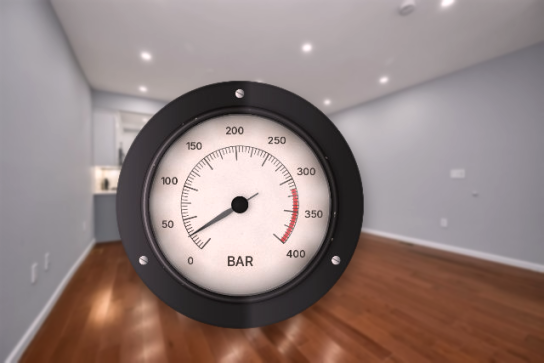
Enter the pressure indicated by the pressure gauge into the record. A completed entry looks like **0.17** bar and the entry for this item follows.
**25** bar
